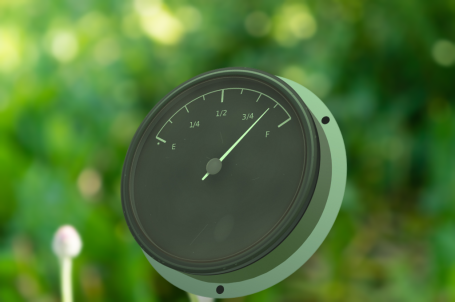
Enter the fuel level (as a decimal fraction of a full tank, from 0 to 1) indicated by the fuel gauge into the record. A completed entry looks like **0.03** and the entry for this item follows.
**0.875**
